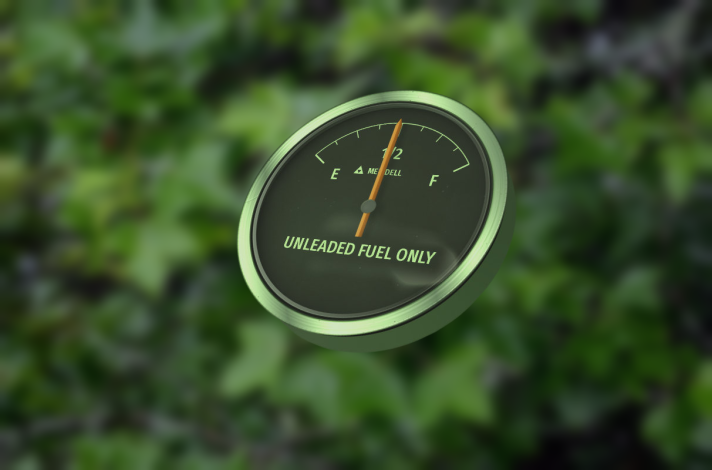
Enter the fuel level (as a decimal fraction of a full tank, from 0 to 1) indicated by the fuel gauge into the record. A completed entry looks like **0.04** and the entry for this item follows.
**0.5**
